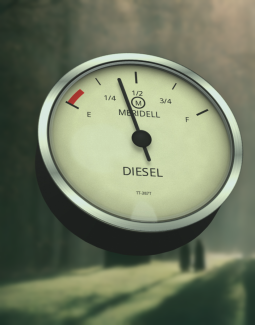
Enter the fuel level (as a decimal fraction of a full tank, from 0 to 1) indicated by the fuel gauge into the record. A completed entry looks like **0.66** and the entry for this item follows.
**0.375**
